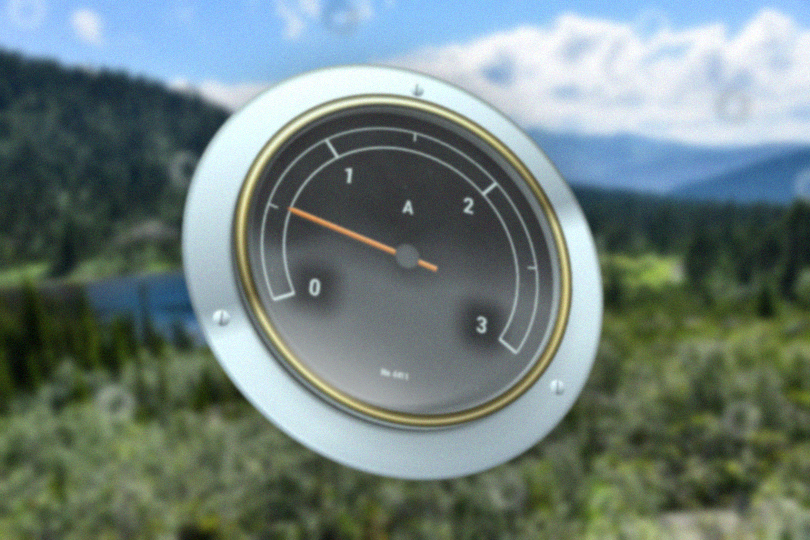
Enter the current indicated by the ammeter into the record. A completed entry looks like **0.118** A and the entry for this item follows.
**0.5** A
